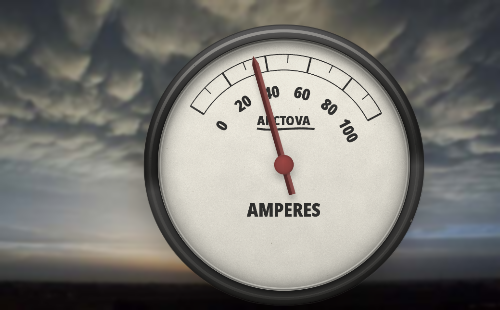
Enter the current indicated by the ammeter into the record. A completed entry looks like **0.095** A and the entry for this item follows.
**35** A
